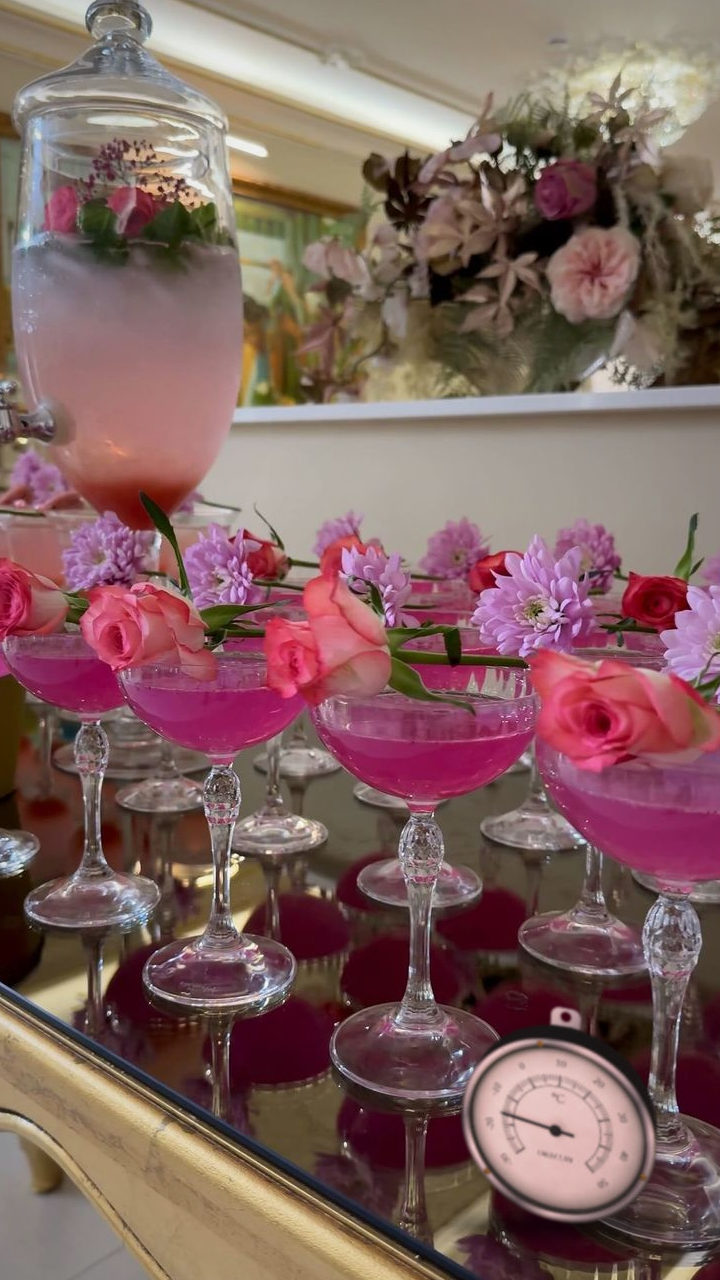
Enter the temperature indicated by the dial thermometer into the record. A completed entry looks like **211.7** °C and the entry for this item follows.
**-15** °C
